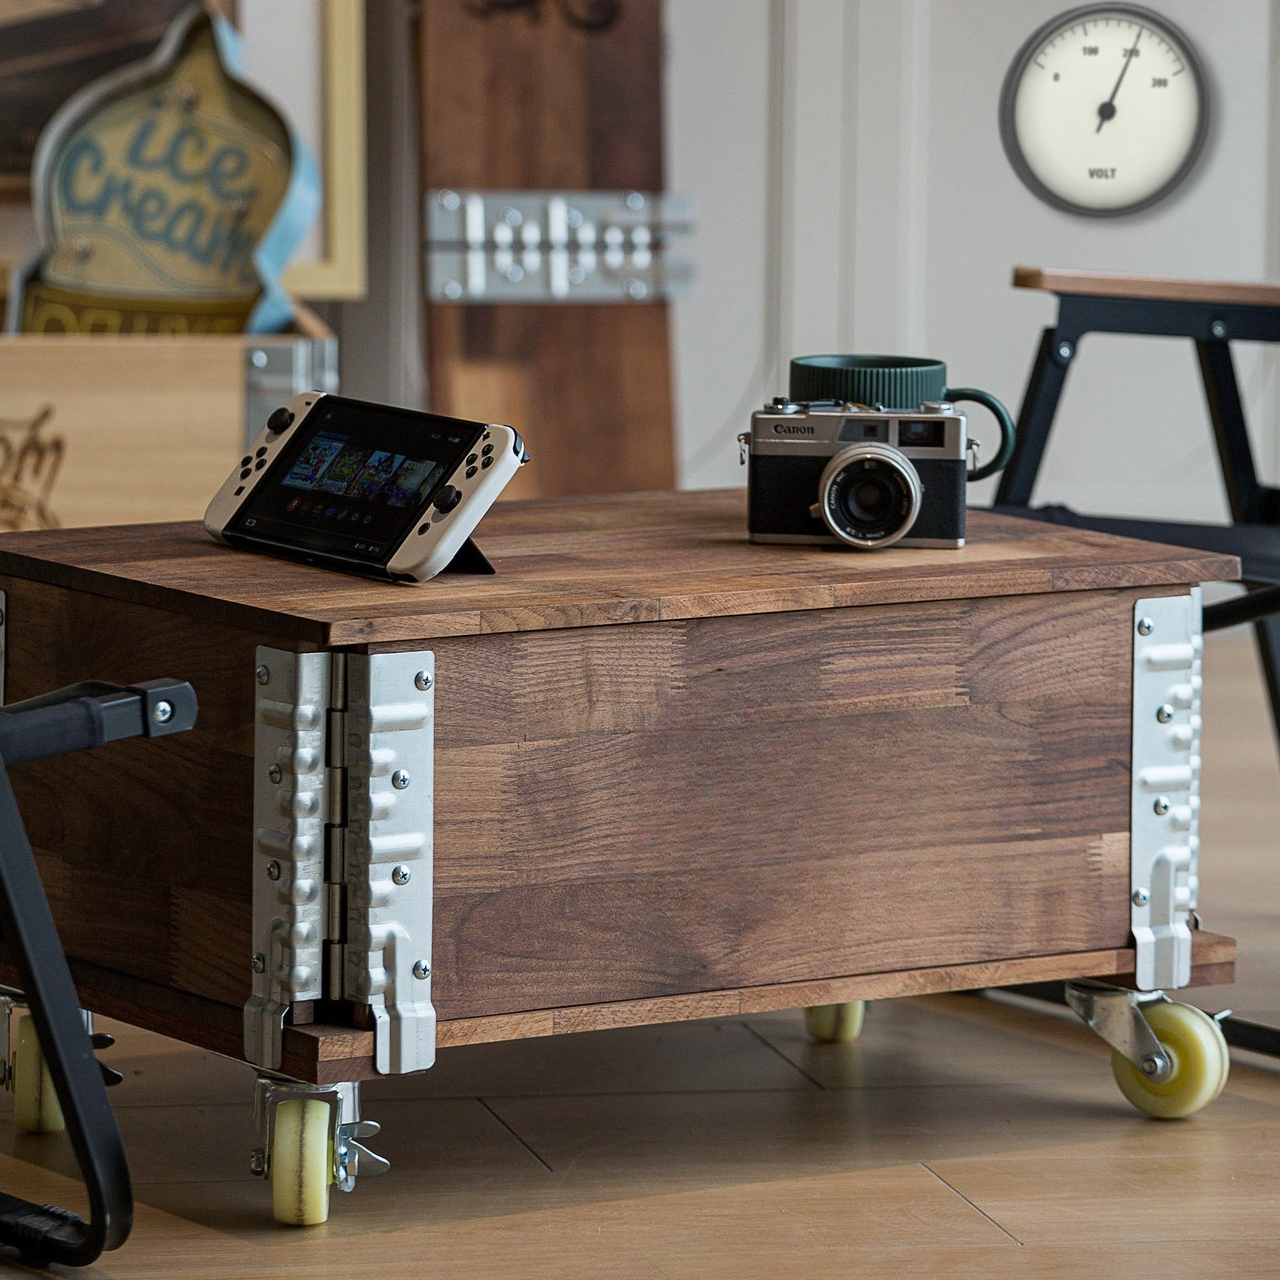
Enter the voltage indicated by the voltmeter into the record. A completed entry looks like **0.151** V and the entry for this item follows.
**200** V
